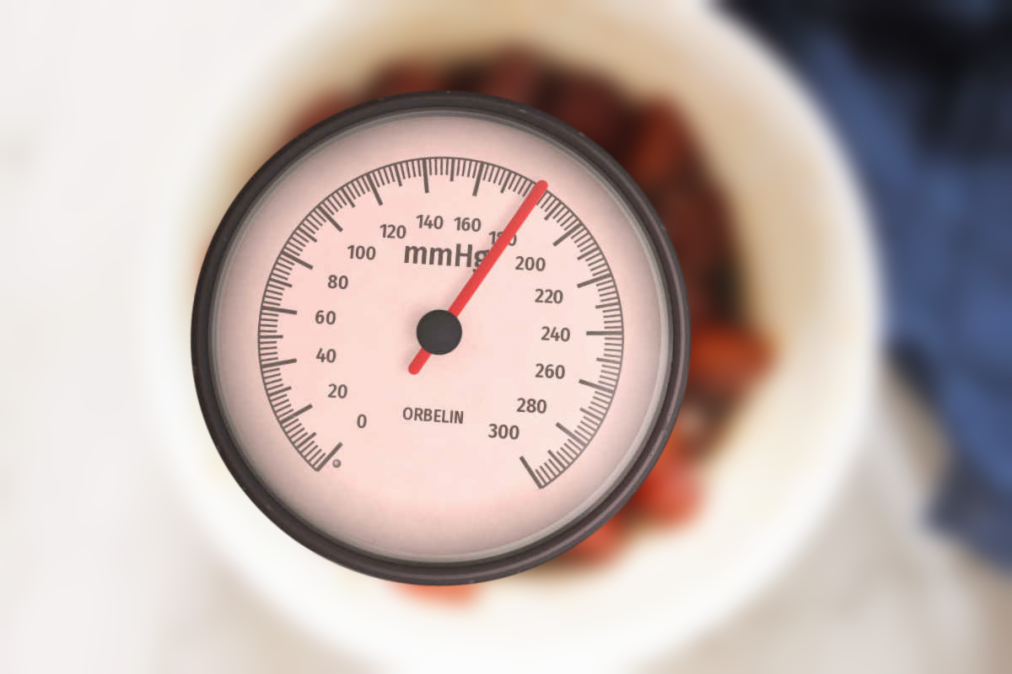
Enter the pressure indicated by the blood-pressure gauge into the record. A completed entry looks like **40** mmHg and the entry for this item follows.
**182** mmHg
